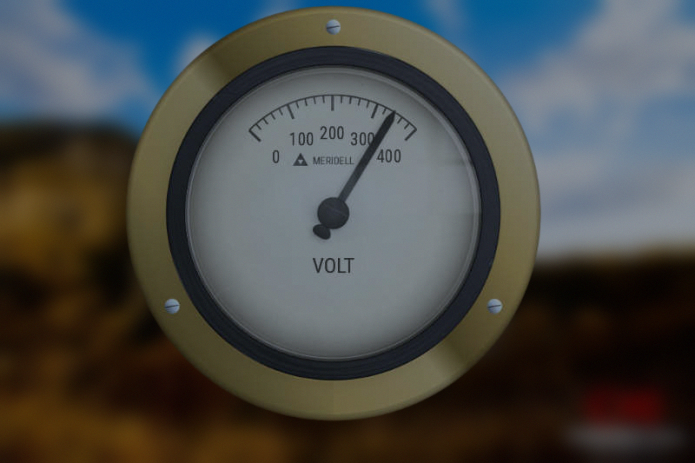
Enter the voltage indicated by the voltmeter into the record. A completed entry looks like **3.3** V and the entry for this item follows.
**340** V
